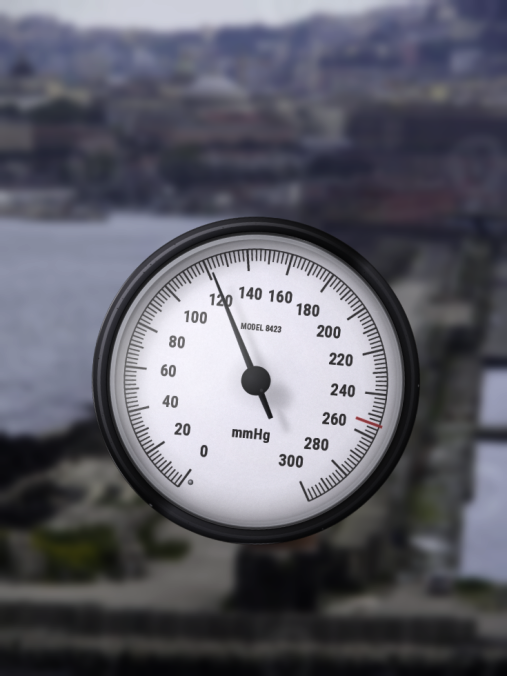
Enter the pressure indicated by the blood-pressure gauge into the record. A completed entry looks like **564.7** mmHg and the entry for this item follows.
**122** mmHg
